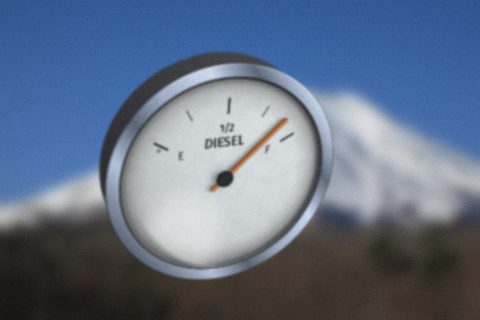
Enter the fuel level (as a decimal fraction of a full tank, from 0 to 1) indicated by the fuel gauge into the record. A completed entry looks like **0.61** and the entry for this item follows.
**0.875**
